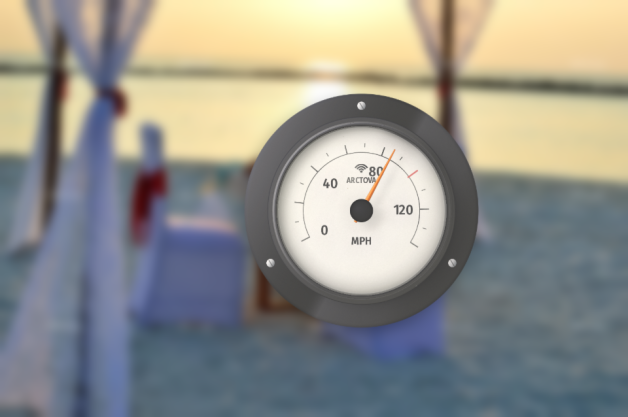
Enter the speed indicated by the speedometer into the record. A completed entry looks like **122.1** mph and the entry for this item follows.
**85** mph
